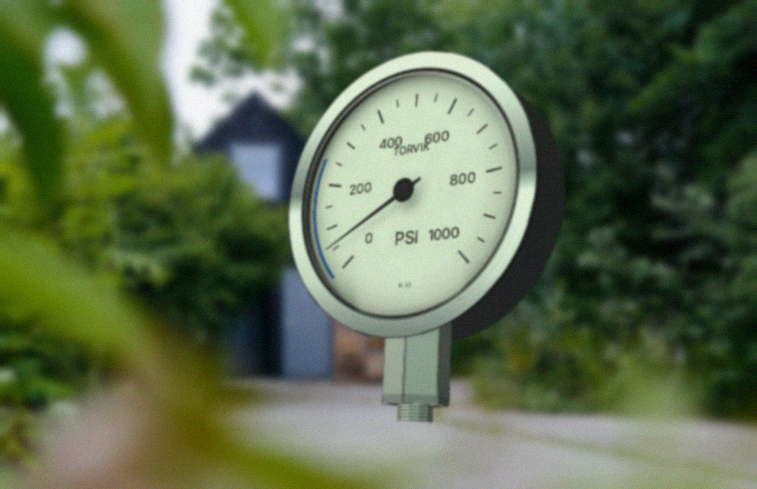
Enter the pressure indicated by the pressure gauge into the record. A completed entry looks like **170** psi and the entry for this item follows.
**50** psi
